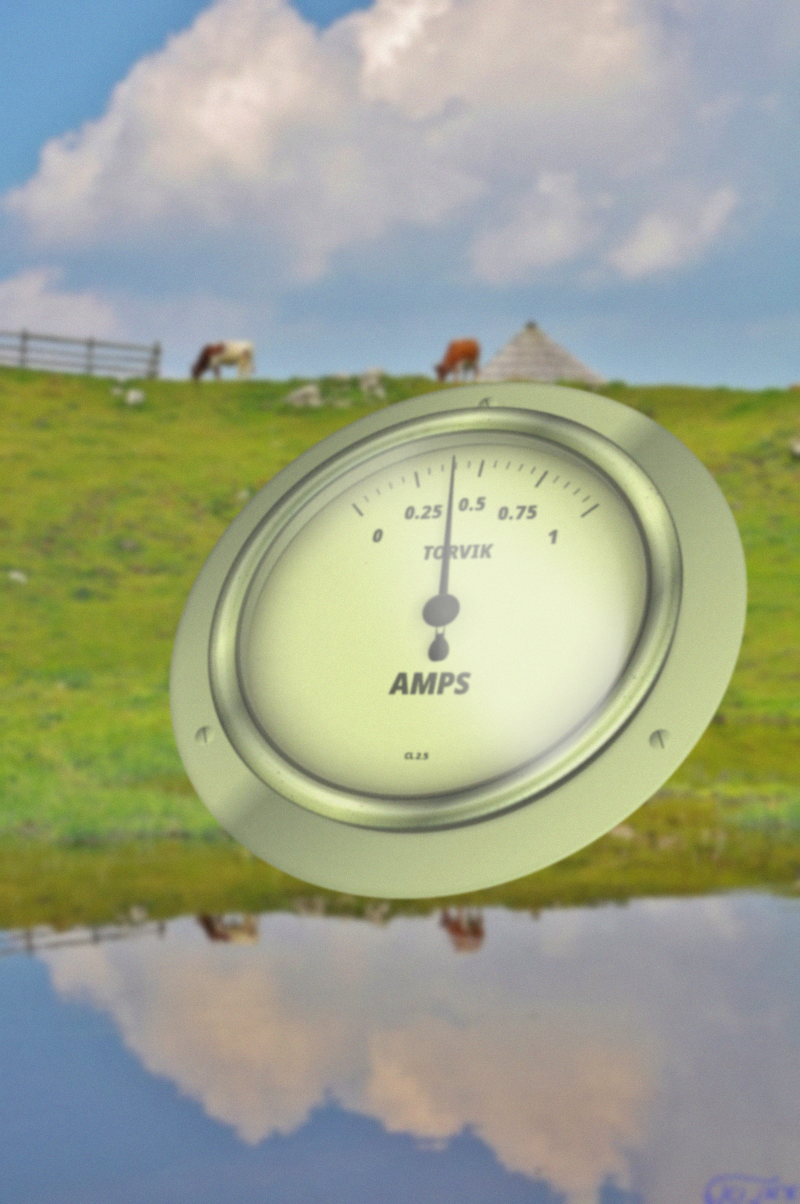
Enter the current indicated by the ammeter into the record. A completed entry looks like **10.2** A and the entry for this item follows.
**0.4** A
